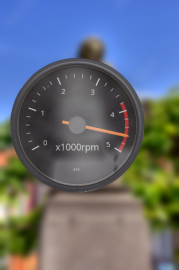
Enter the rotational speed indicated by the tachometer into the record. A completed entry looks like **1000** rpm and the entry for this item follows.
**4600** rpm
